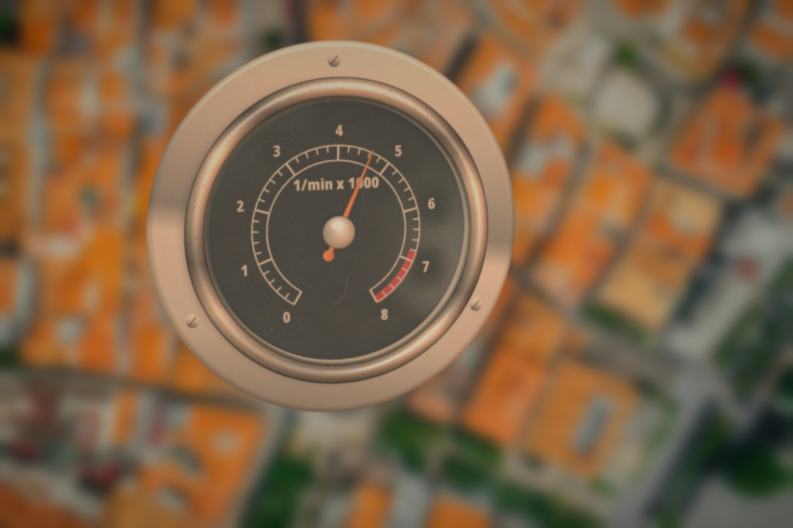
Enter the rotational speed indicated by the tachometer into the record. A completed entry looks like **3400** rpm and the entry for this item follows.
**4600** rpm
